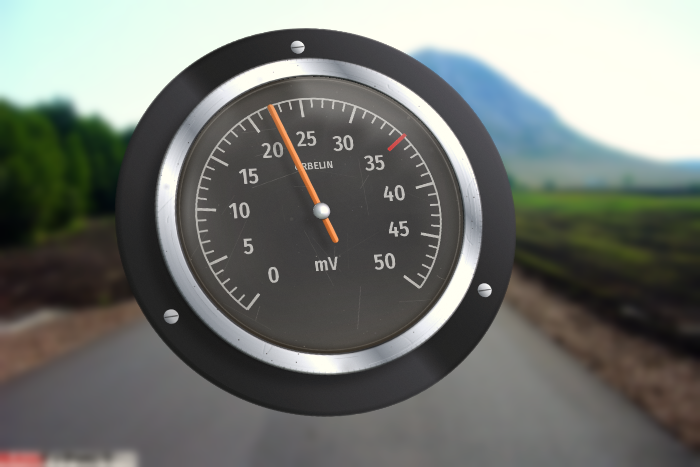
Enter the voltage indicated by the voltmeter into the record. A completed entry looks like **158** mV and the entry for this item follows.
**22** mV
